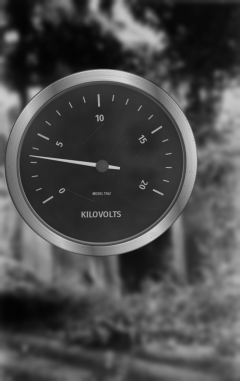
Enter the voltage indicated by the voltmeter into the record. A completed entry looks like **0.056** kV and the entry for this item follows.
**3.5** kV
